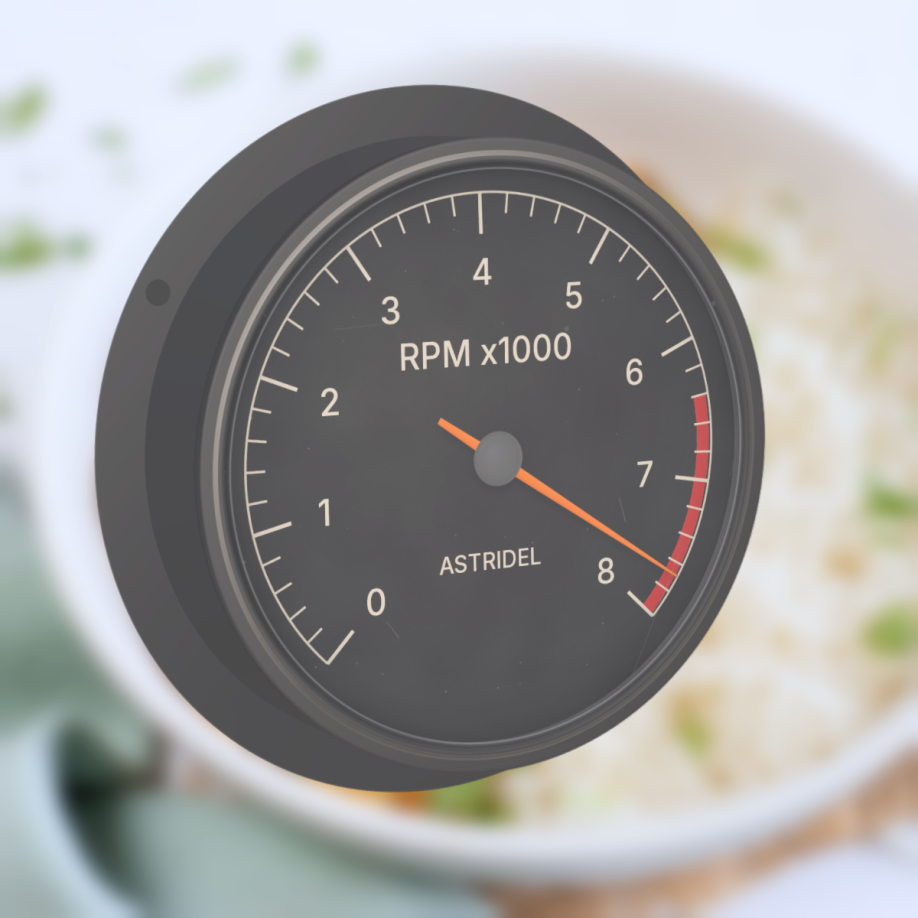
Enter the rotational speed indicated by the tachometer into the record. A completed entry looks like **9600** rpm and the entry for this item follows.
**7700** rpm
